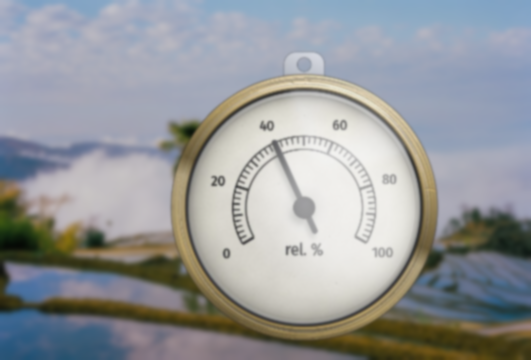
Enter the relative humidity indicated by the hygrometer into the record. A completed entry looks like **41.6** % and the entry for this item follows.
**40** %
